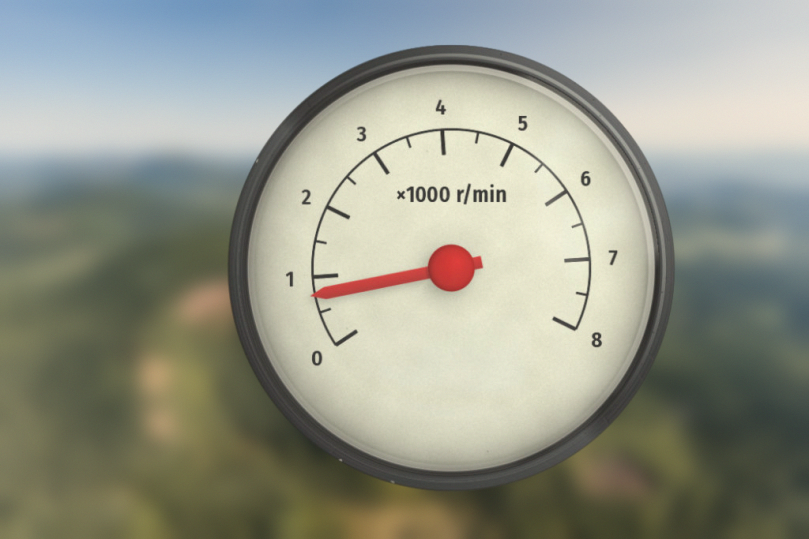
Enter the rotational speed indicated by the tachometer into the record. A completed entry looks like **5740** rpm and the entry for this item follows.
**750** rpm
